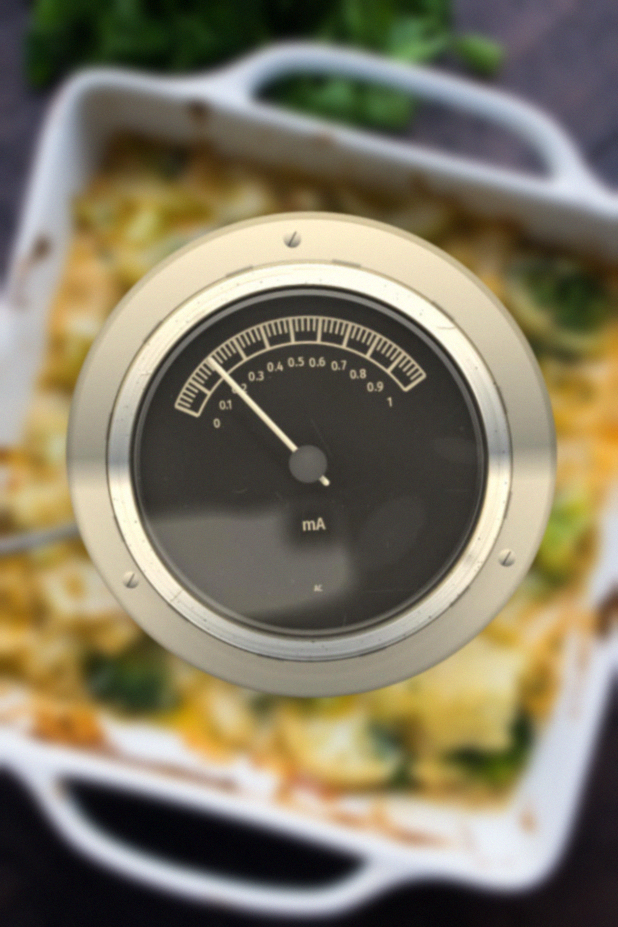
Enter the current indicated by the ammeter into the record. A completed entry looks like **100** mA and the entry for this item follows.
**0.2** mA
